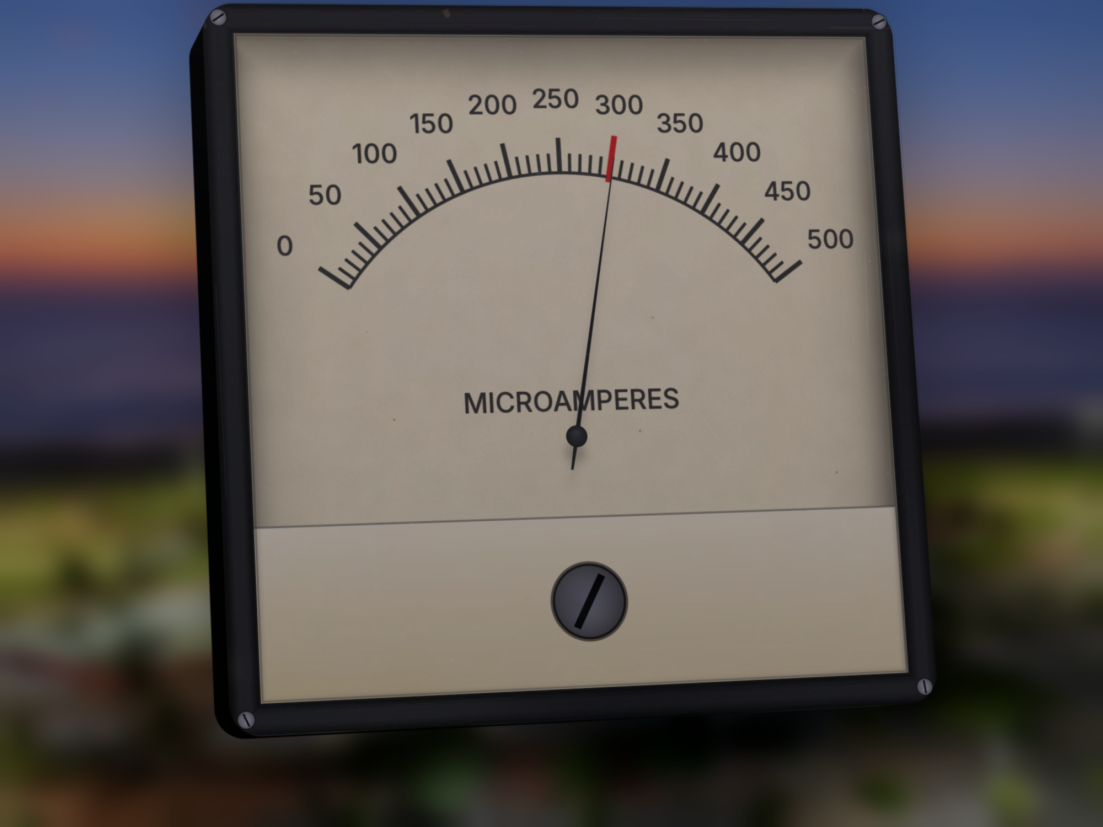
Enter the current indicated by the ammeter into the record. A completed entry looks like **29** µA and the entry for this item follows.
**300** µA
